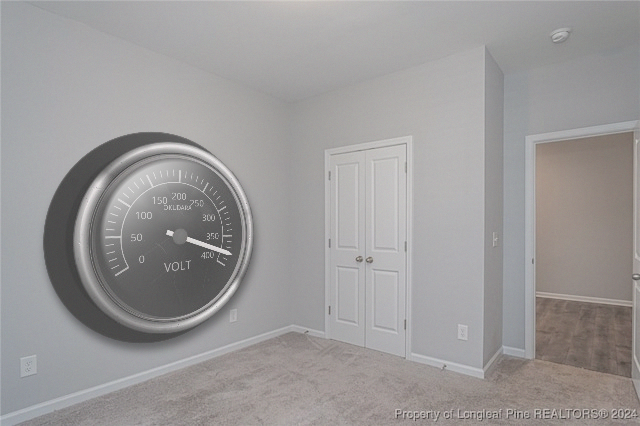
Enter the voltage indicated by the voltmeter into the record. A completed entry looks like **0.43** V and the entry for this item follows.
**380** V
